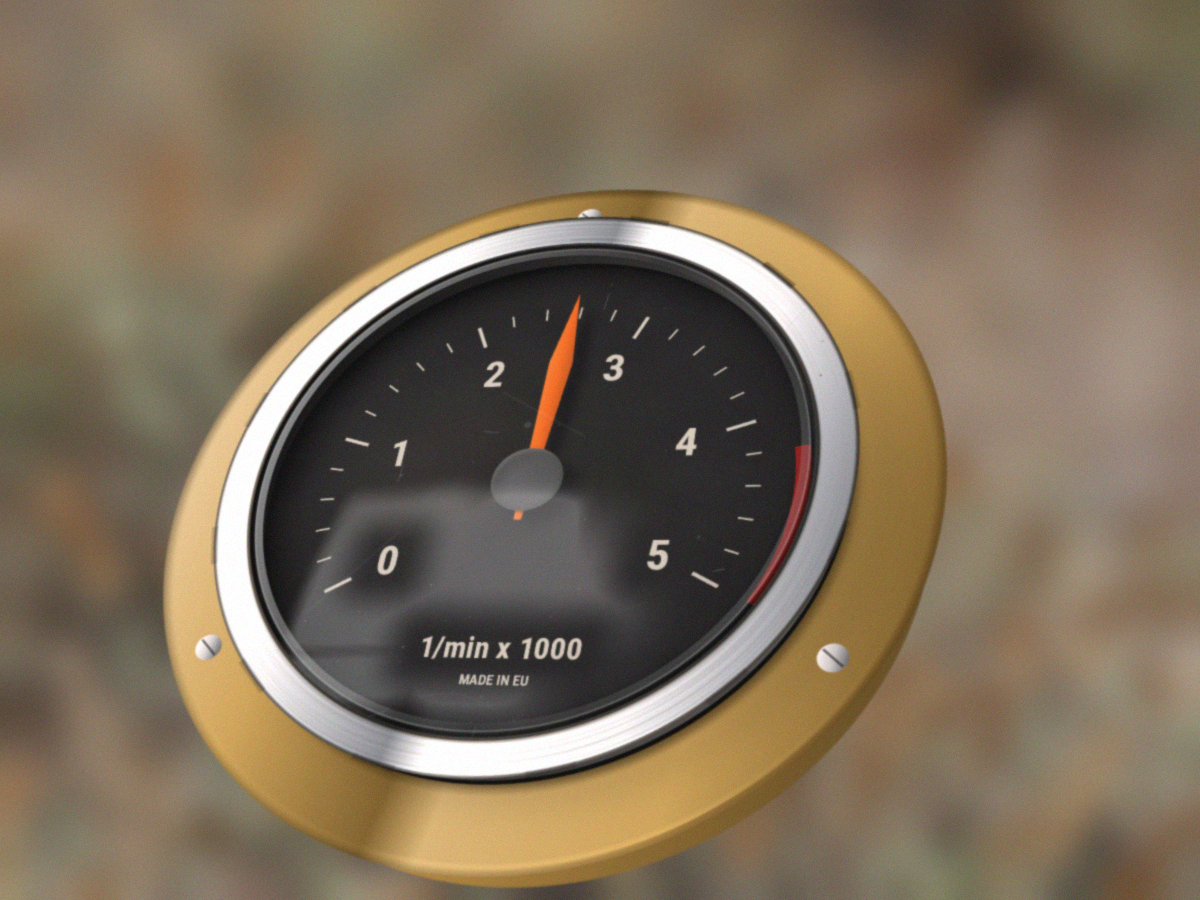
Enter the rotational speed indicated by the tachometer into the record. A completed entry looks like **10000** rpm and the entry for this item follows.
**2600** rpm
